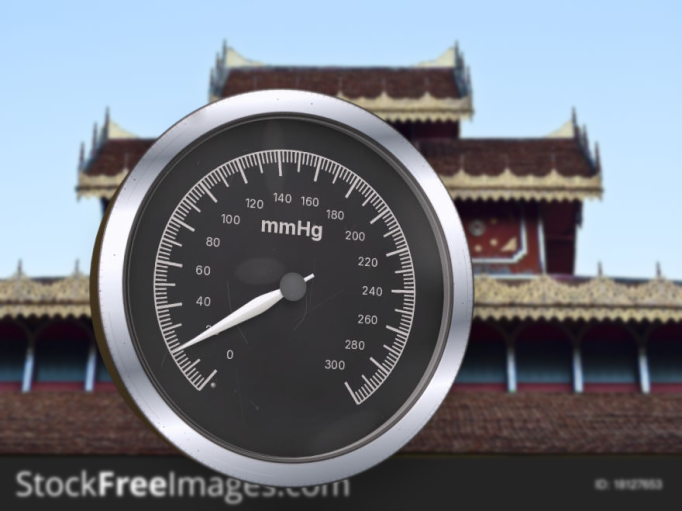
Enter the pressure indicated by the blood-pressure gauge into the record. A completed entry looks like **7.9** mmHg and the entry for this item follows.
**20** mmHg
